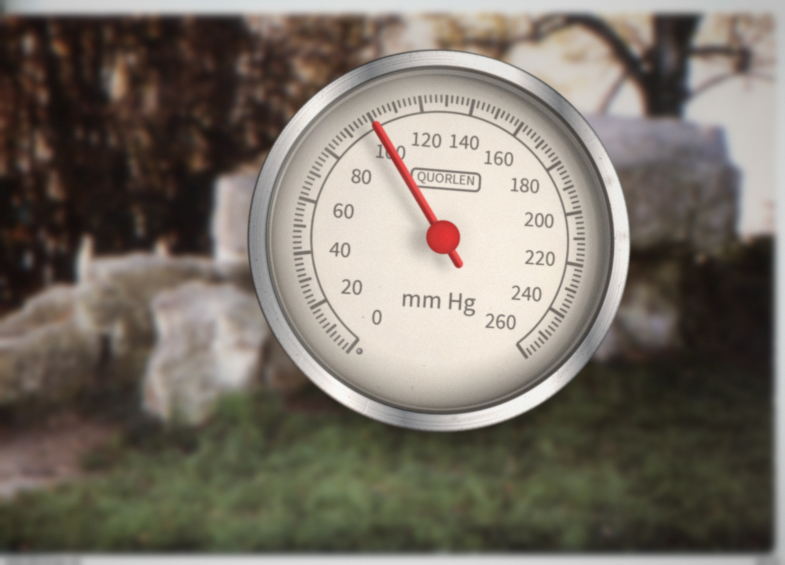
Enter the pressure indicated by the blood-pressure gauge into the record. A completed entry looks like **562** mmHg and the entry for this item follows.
**100** mmHg
